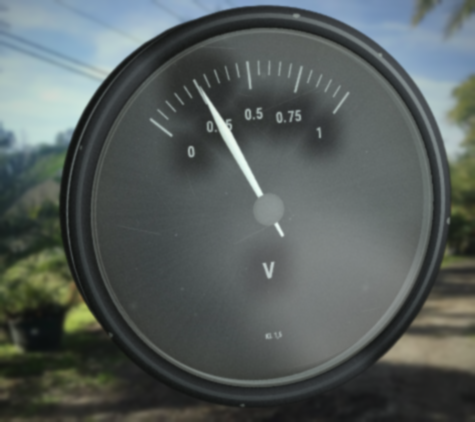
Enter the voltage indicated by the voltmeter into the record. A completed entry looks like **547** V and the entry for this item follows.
**0.25** V
